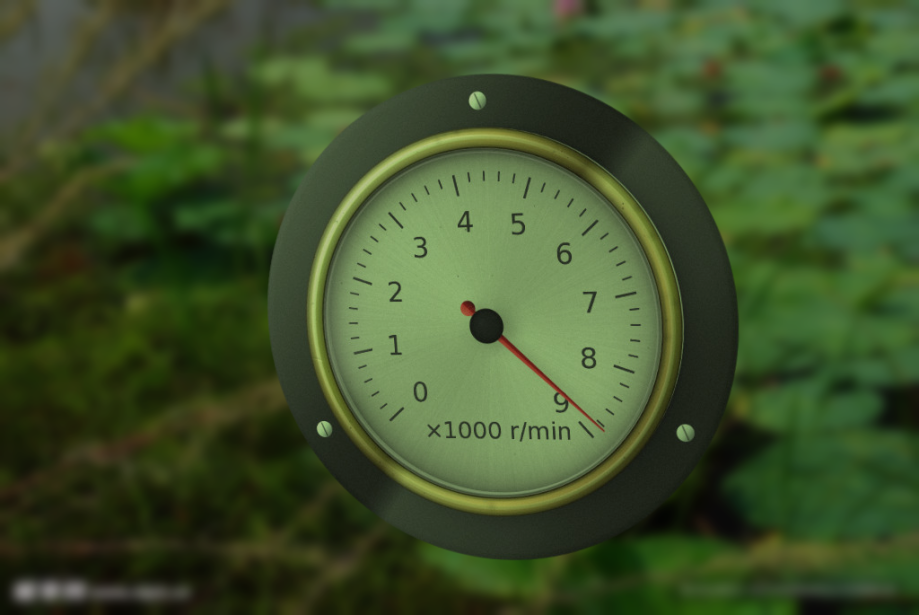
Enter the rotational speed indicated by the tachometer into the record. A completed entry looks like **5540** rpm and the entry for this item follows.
**8800** rpm
